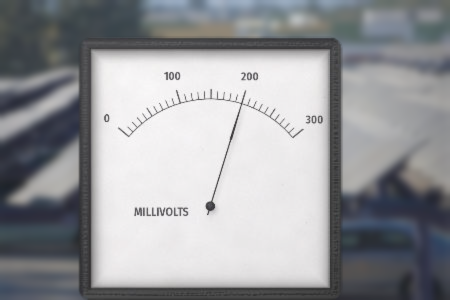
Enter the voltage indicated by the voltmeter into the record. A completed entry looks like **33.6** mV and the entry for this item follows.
**200** mV
